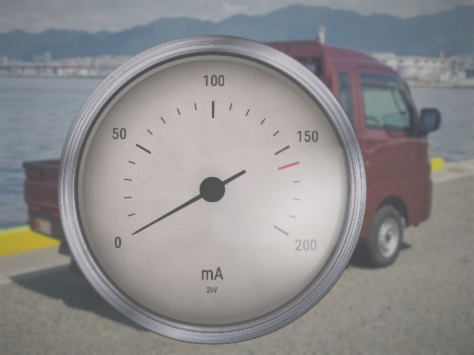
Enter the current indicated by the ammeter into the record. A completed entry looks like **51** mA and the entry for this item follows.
**0** mA
